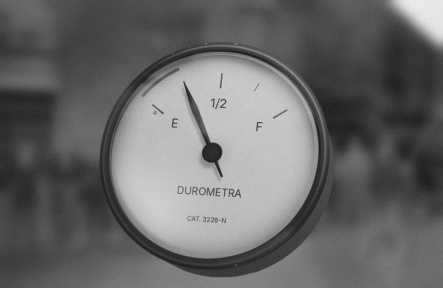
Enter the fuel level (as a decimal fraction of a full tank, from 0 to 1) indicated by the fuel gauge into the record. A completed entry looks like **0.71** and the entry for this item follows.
**0.25**
